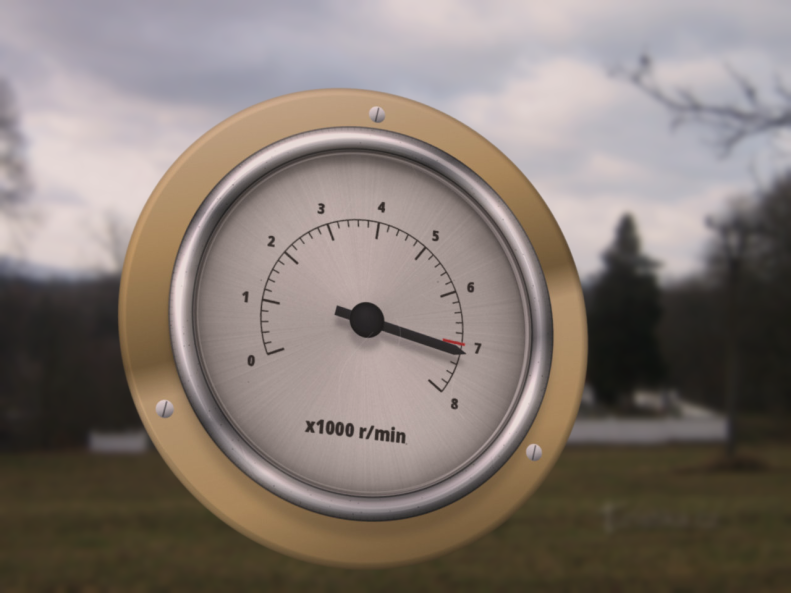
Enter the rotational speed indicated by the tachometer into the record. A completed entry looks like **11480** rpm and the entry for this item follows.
**7200** rpm
